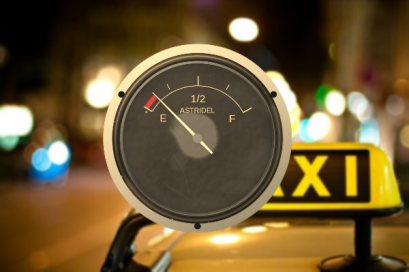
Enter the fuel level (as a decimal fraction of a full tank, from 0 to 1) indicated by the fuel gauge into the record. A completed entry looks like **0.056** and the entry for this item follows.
**0.125**
